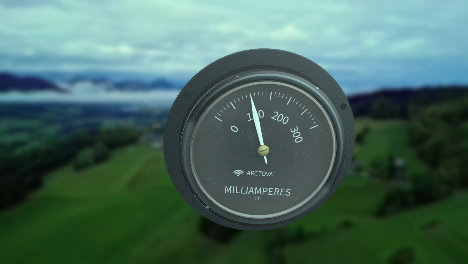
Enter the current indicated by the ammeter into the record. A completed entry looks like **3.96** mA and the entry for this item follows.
**100** mA
